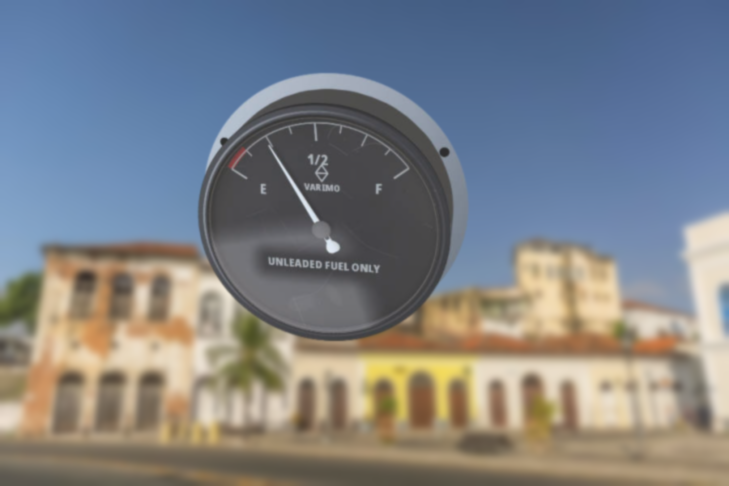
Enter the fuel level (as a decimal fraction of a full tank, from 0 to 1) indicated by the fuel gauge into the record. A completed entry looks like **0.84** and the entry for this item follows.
**0.25**
